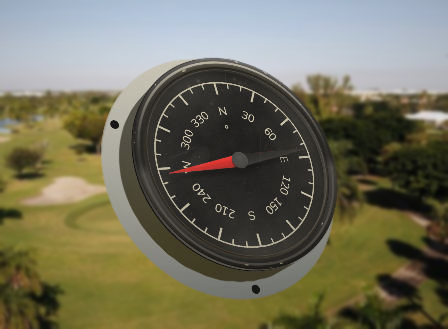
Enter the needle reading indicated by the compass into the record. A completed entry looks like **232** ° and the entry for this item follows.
**265** °
